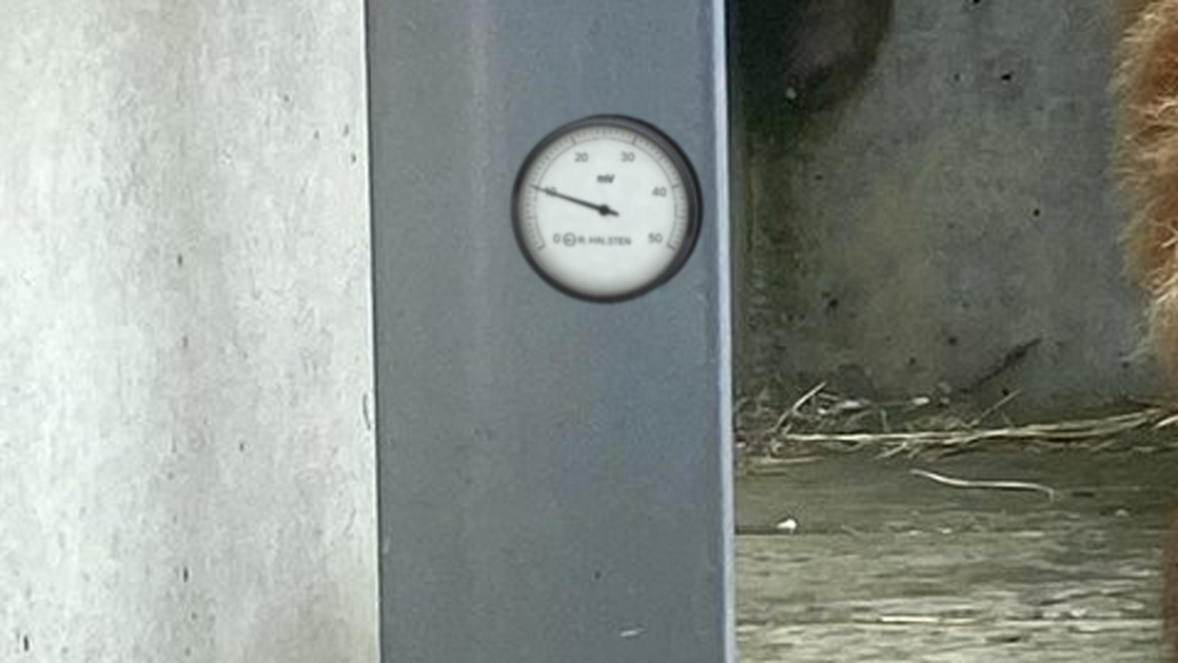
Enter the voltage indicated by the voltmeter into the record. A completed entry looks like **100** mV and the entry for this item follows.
**10** mV
